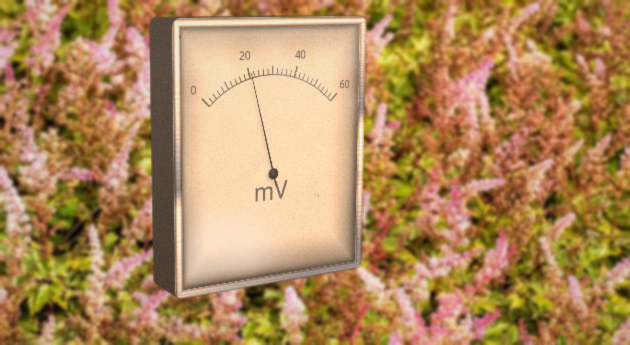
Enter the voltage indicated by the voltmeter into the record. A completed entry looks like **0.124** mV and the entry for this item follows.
**20** mV
